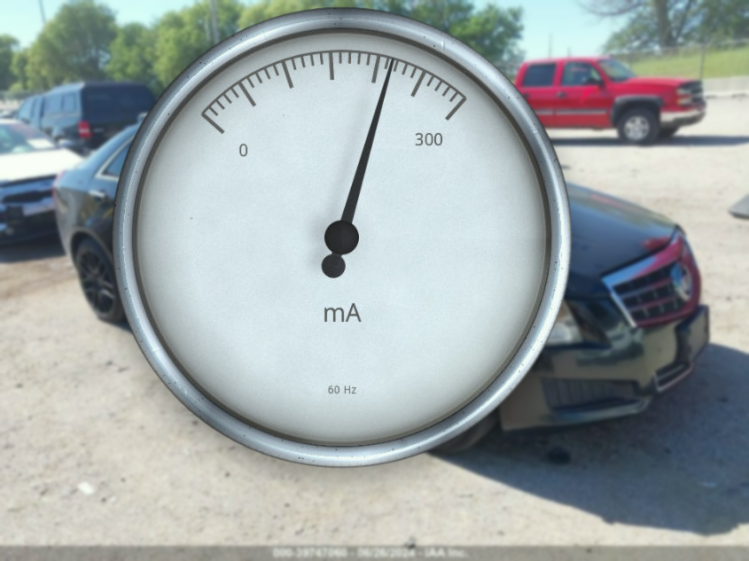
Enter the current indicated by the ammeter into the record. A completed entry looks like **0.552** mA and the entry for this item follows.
**215** mA
